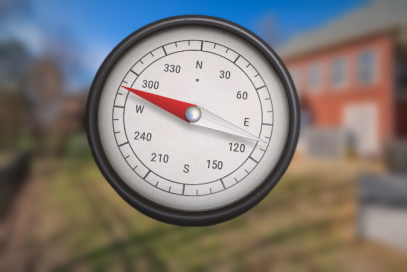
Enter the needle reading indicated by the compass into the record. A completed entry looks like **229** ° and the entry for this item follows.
**285** °
